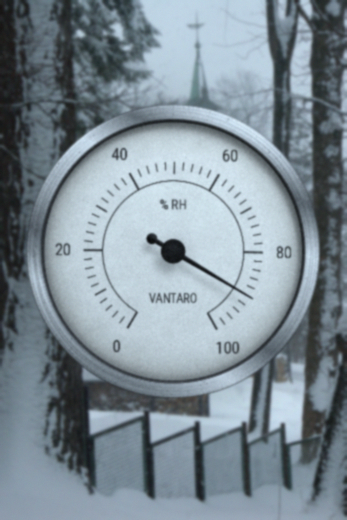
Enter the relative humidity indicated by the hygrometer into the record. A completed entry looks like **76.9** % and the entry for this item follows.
**90** %
